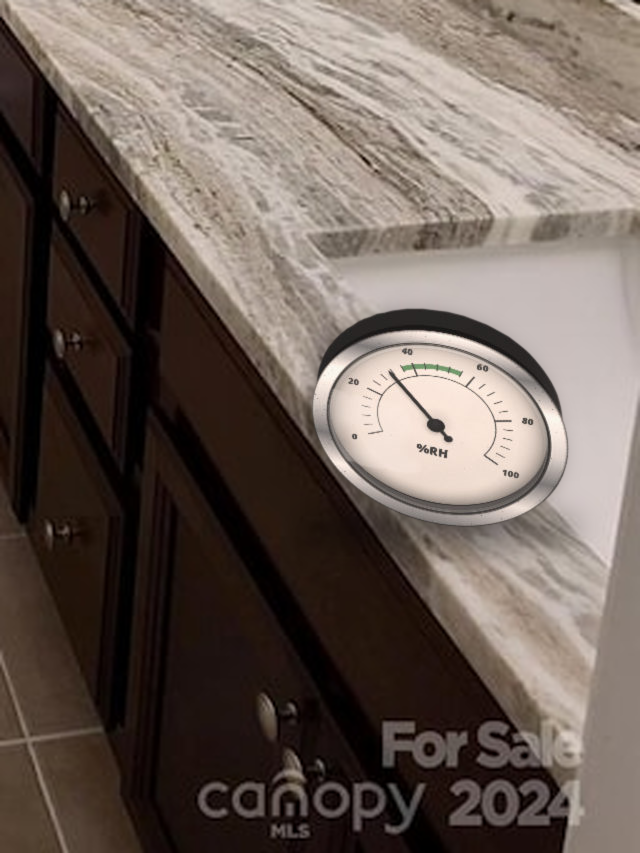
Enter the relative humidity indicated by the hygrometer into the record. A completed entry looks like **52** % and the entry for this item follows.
**32** %
